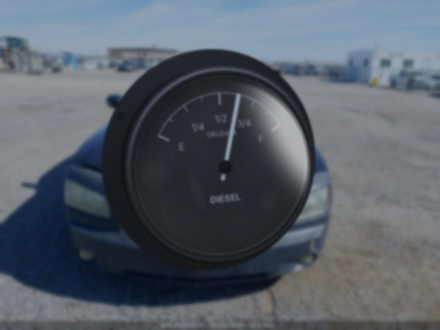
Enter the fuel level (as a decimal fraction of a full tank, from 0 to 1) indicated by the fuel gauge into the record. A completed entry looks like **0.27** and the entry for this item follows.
**0.625**
